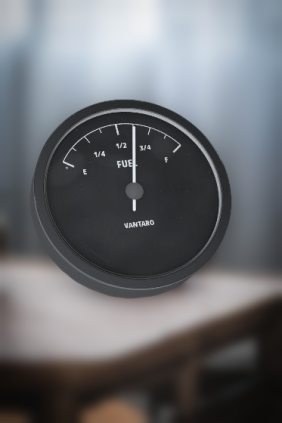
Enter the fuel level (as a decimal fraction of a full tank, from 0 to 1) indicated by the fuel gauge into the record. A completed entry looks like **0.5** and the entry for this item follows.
**0.625**
